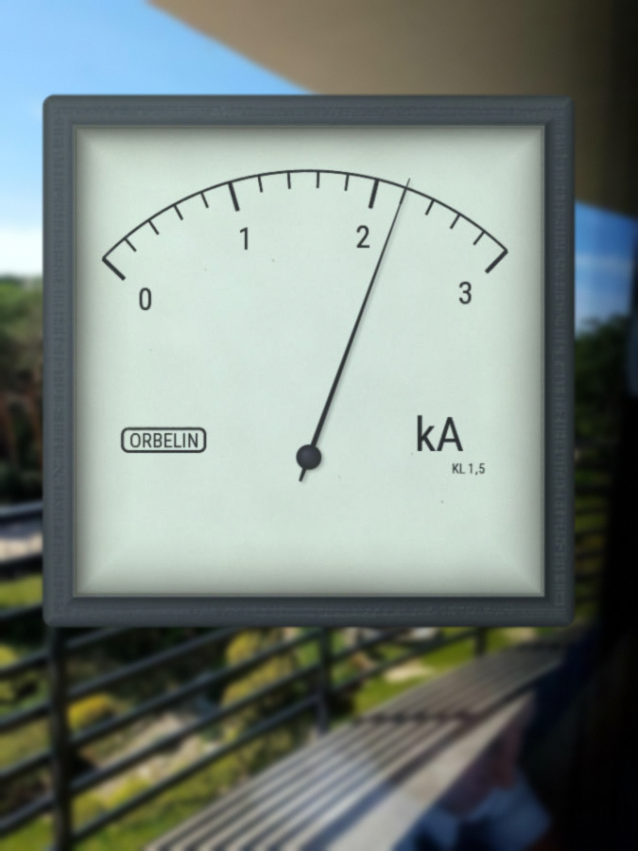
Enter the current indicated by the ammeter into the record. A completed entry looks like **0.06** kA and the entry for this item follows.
**2.2** kA
